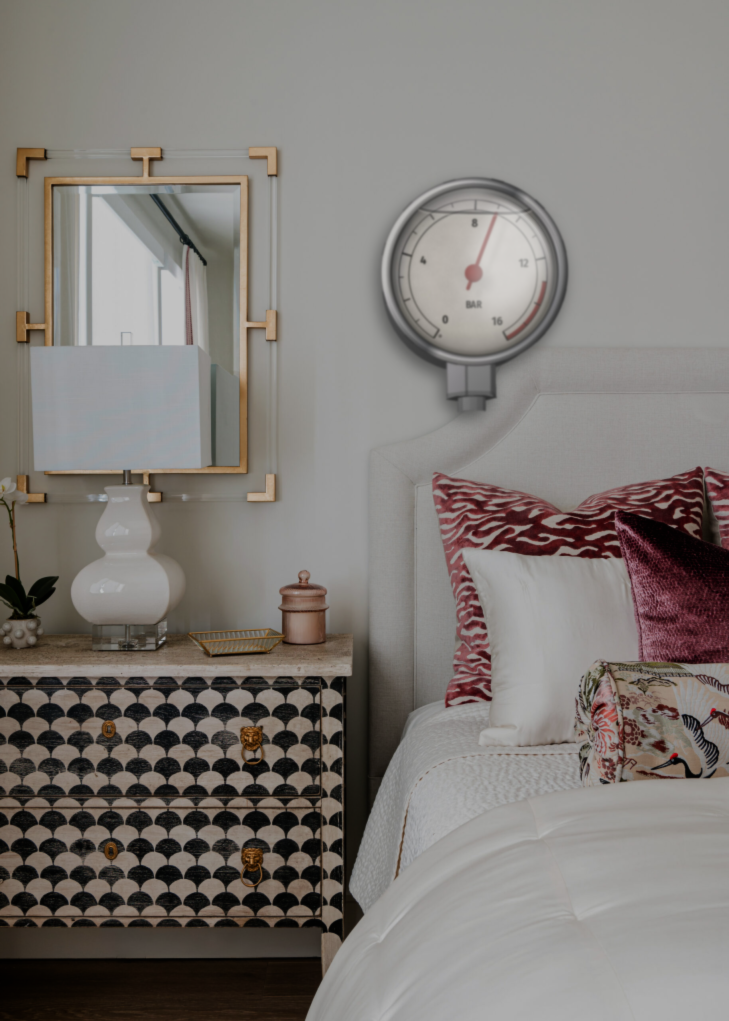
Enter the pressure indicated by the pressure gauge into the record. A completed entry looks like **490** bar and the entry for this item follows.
**9** bar
